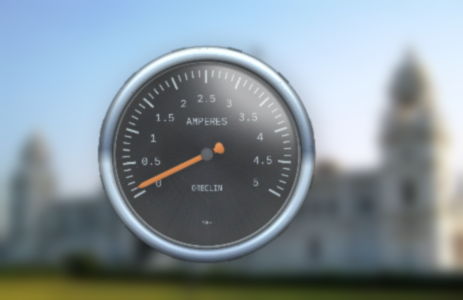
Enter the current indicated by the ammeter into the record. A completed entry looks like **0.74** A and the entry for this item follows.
**0.1** A
